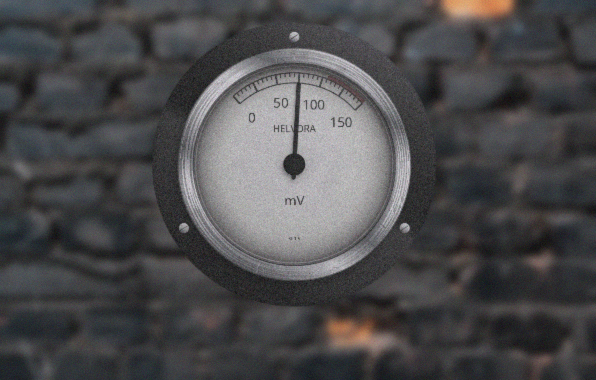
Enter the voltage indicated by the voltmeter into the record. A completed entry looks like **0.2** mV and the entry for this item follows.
**75** mV
